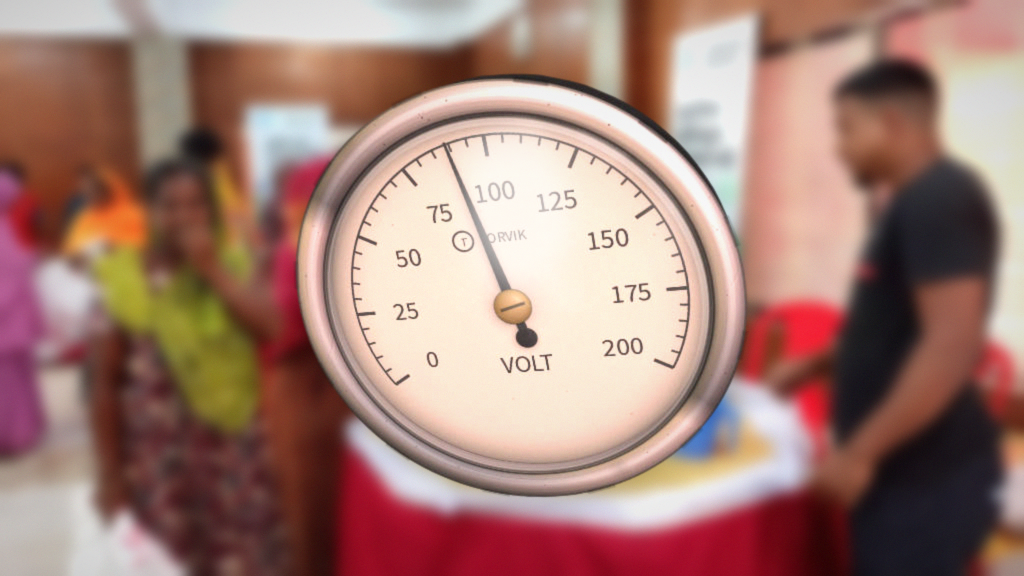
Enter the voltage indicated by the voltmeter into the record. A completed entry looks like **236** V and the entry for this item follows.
**90** V
